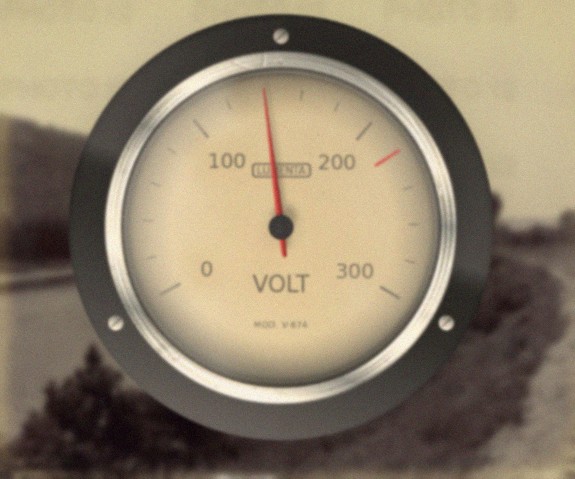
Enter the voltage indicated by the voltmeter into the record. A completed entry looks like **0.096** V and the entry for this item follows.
**140** V
